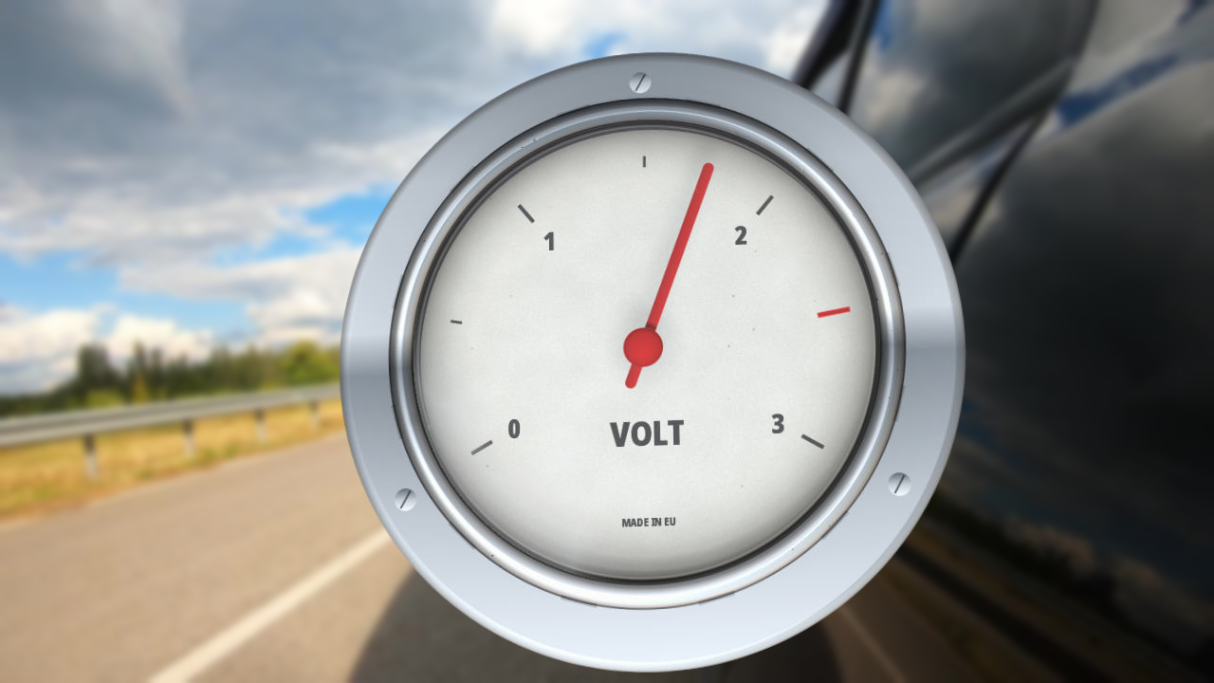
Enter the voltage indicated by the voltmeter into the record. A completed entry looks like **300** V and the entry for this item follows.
**1.75** V
